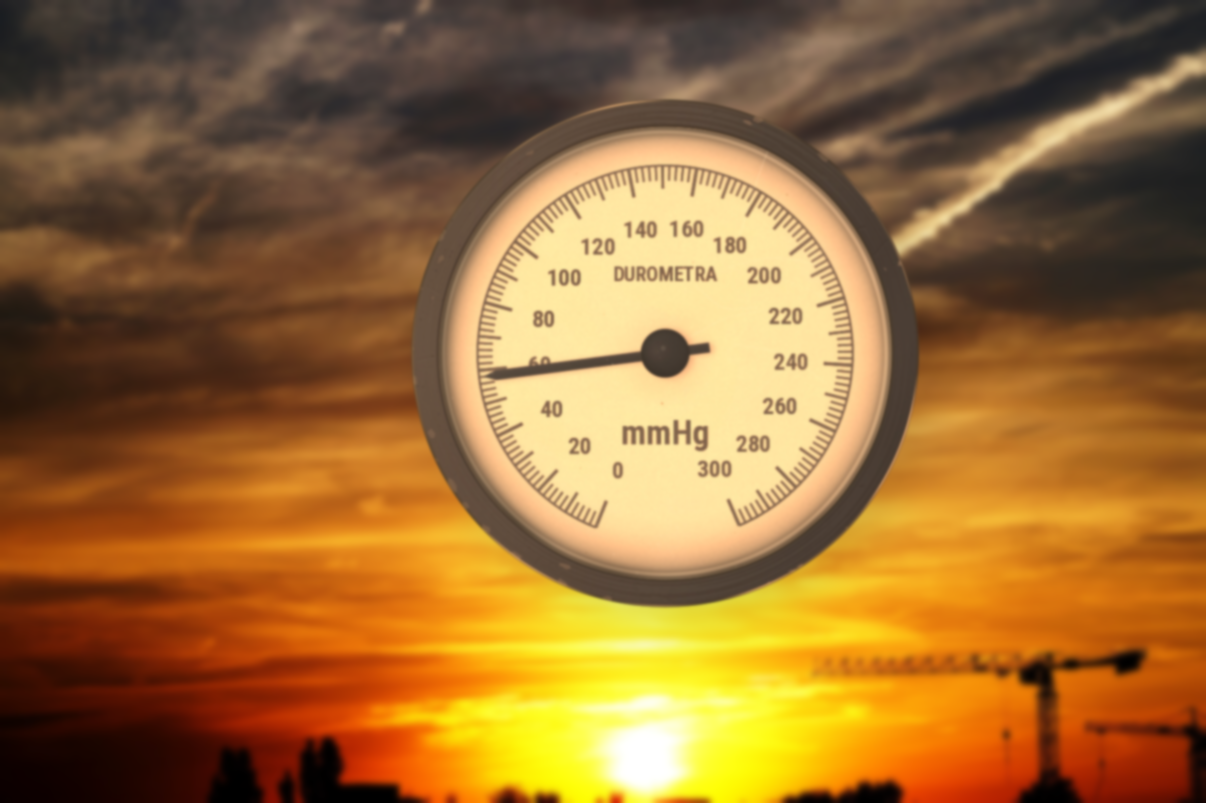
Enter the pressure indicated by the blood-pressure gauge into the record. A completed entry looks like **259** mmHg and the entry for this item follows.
**58** mmHg
